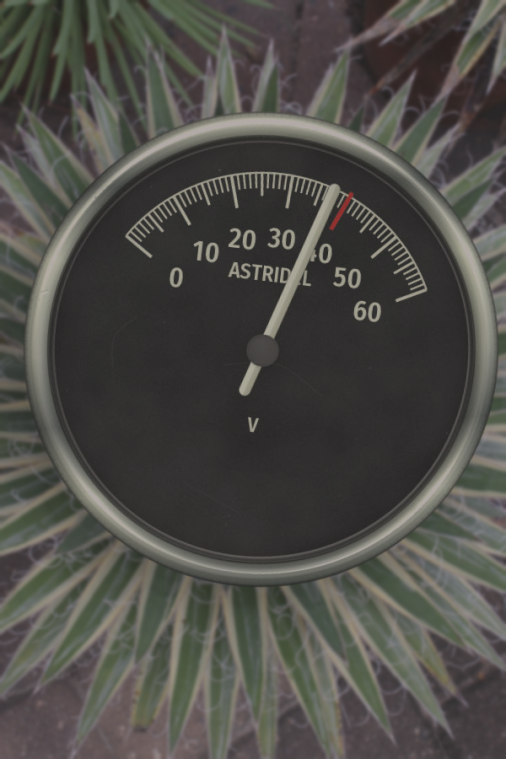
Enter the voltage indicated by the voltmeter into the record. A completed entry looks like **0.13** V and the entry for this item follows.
**37** V
